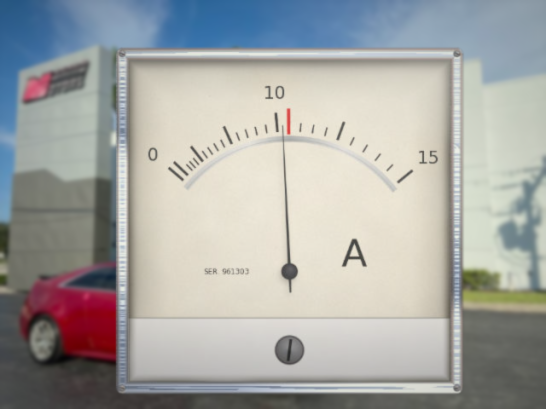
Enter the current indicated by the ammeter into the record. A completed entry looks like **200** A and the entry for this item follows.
**10.25** A
